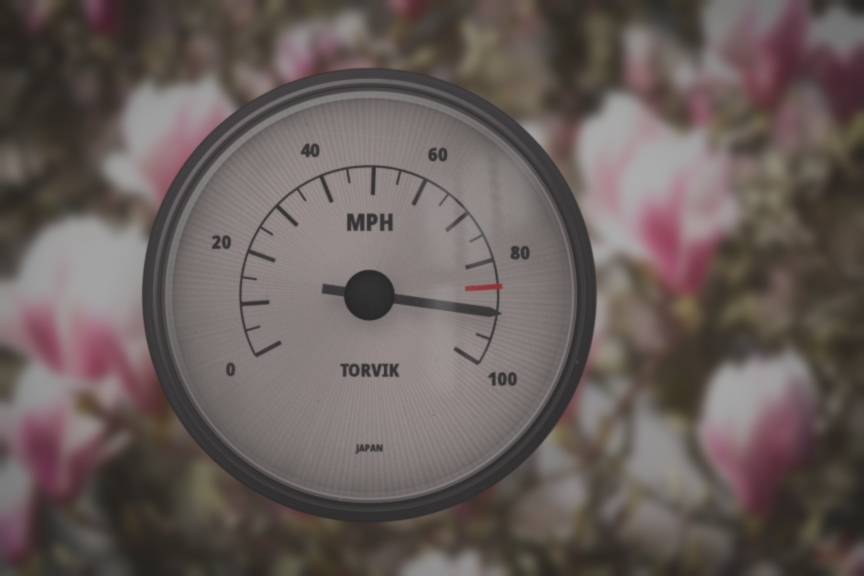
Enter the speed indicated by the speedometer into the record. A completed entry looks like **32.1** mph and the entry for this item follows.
**90** mph
